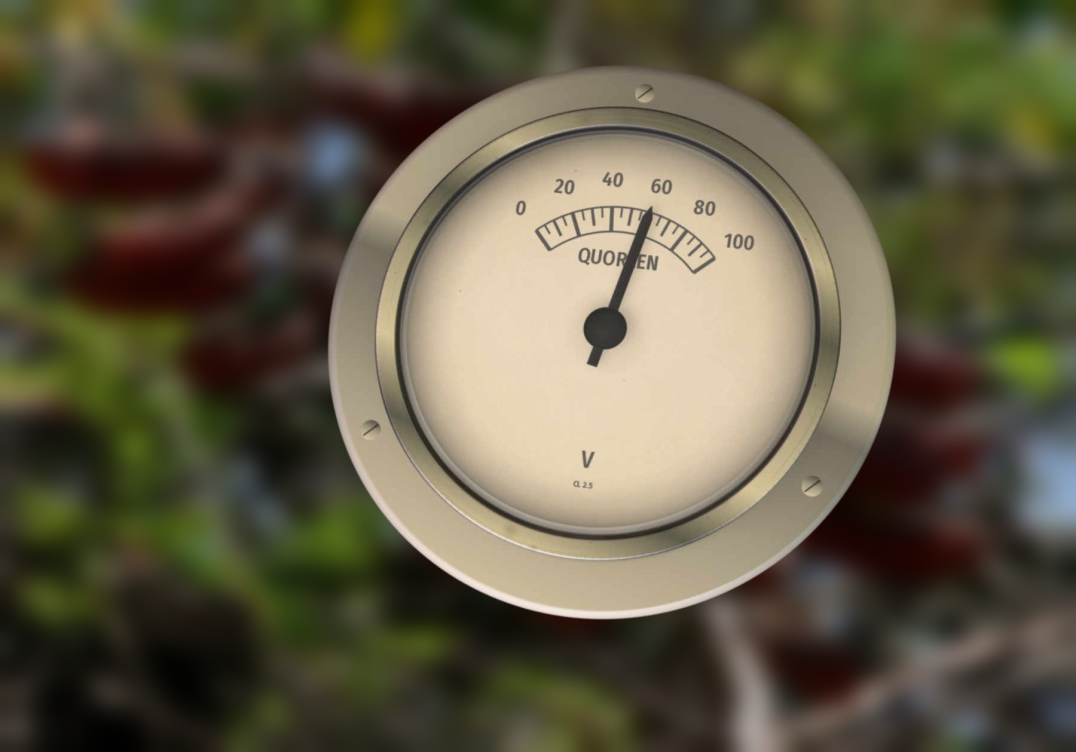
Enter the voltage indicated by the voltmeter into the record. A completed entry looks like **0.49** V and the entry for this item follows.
**60** V
